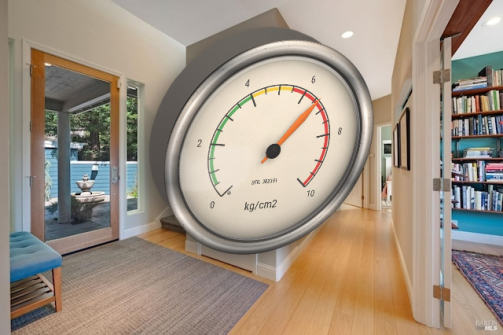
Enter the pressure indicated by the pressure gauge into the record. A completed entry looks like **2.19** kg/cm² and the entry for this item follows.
**6.5** kg/cm²
